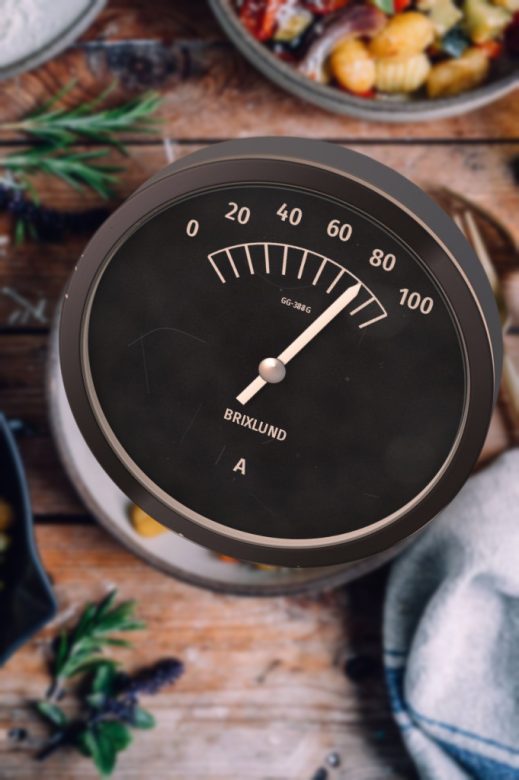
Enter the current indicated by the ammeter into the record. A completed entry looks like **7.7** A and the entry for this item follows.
**80** A
